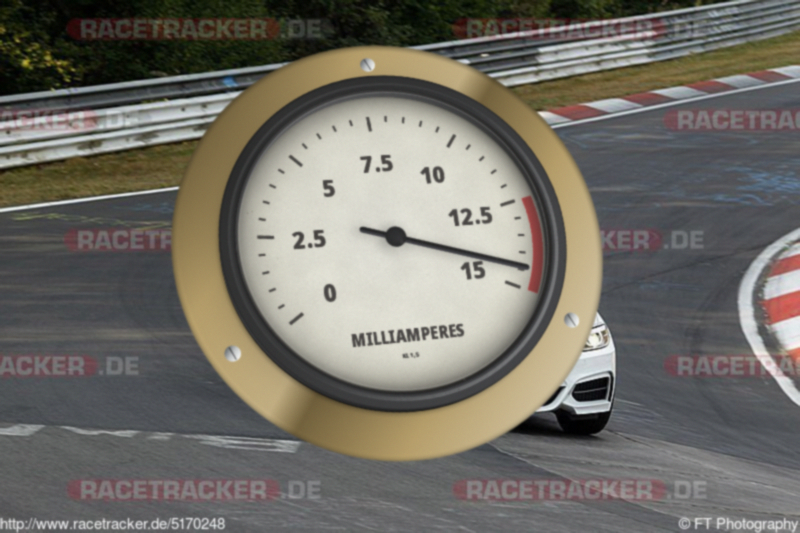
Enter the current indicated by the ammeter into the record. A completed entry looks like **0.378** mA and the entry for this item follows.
**14.5** mA
